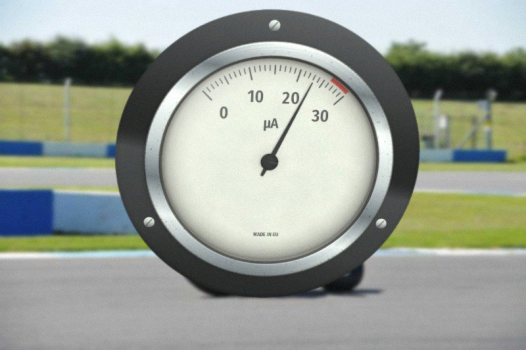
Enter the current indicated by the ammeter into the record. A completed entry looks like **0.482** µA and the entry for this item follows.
**23** µA
